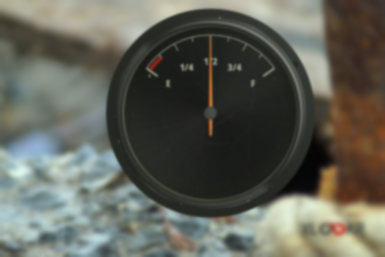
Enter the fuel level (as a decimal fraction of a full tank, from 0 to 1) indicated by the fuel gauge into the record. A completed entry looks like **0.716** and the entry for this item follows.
**0.5**
